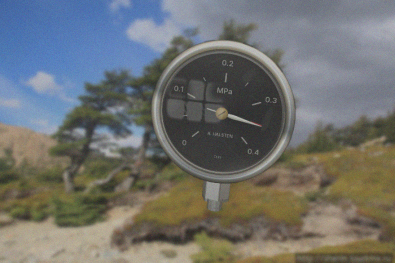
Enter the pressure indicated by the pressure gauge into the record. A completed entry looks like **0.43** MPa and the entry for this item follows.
**0.35** MPa
